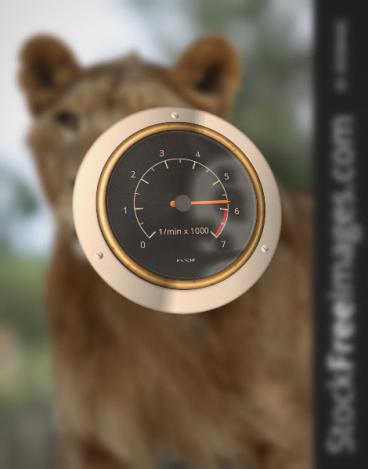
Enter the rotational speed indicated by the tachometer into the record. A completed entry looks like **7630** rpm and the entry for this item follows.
**5750** rpm
